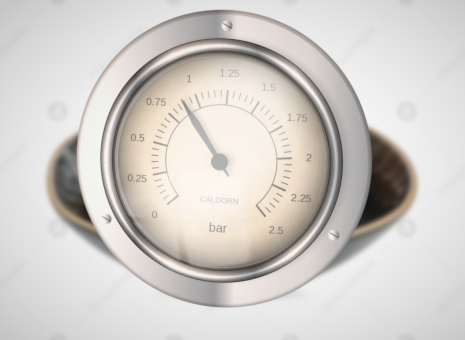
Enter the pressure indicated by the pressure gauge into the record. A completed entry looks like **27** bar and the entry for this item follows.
**0.9** bar
